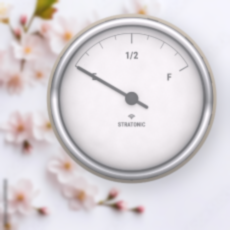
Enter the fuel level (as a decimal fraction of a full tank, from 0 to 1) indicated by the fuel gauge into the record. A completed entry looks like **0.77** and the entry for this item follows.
**0**
